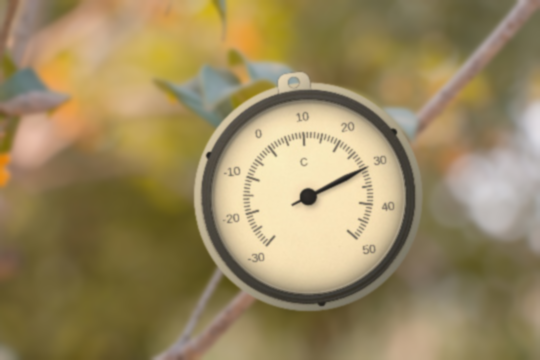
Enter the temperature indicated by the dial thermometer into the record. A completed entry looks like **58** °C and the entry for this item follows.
**30** °C
